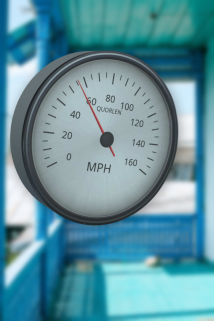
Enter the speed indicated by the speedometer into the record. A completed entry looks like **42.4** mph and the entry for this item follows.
**55** mph
